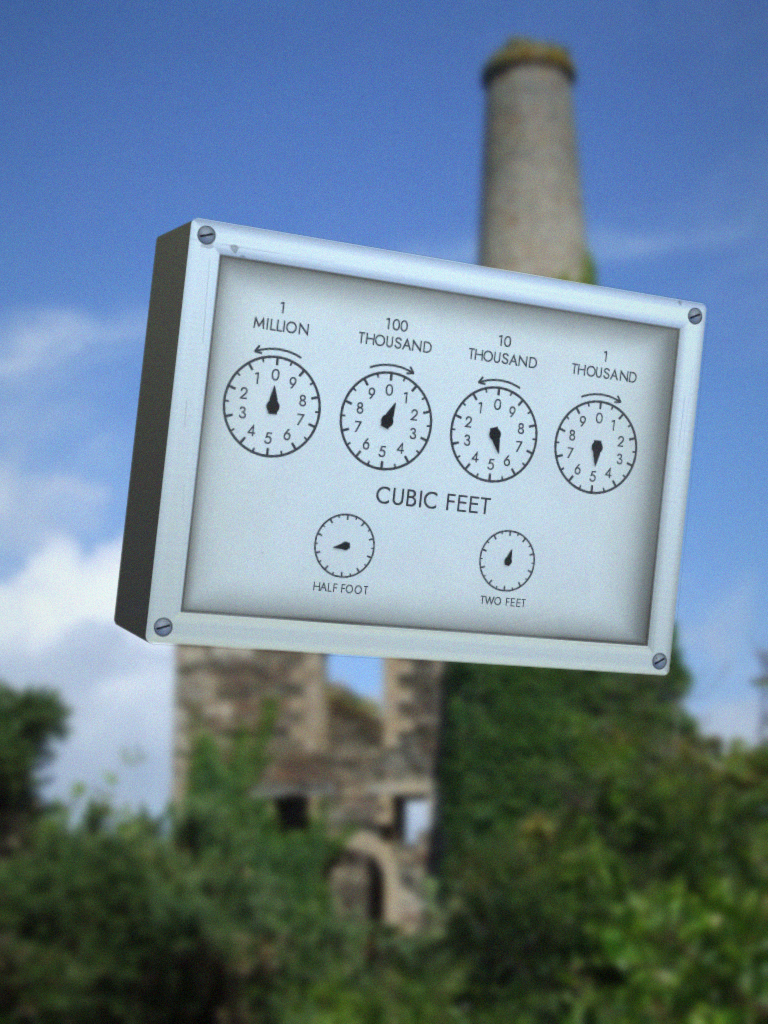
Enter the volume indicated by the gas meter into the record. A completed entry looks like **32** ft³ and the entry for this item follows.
**5500** ft³
